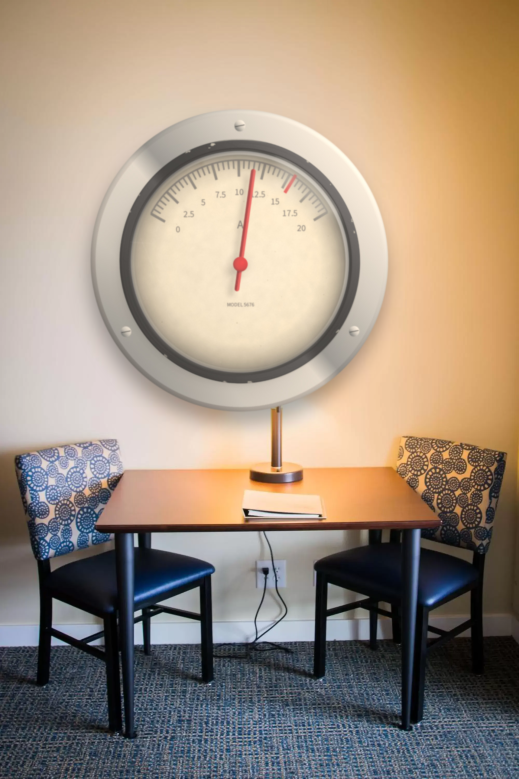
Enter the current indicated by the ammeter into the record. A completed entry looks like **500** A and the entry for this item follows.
**11.5** A
